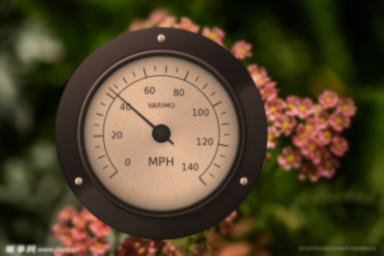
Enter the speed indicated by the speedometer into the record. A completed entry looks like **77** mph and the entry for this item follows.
**42.5** mph
